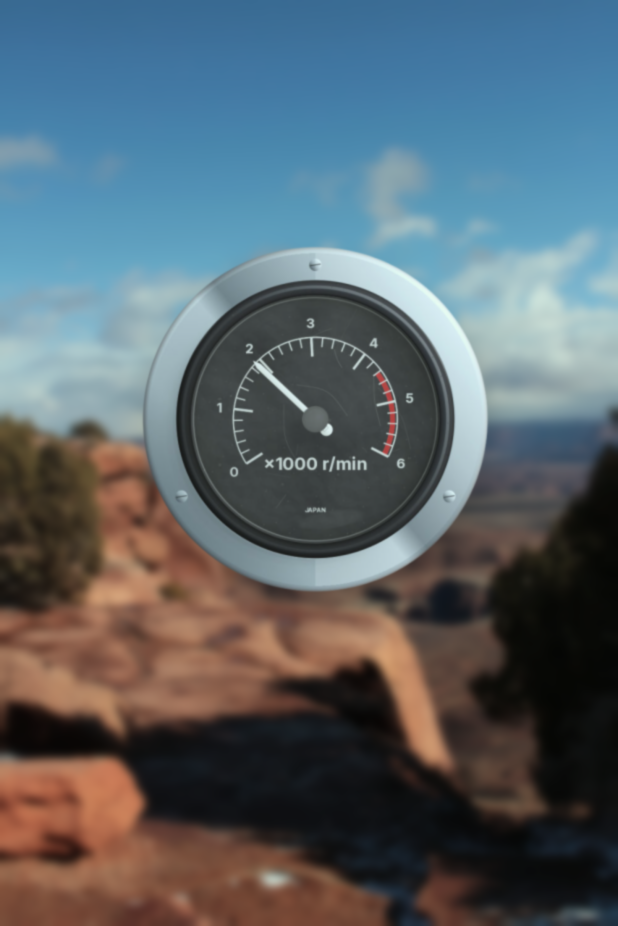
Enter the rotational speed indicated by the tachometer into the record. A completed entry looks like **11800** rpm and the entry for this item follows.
**1900** rpm
